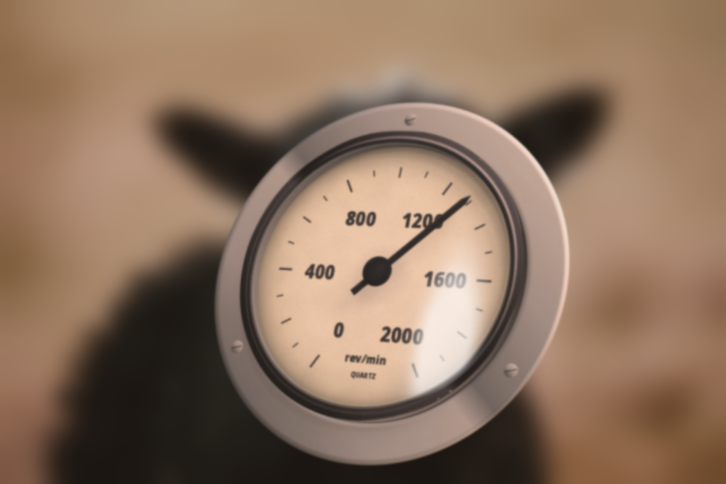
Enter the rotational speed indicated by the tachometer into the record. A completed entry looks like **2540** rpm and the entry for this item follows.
**1300** rpm
